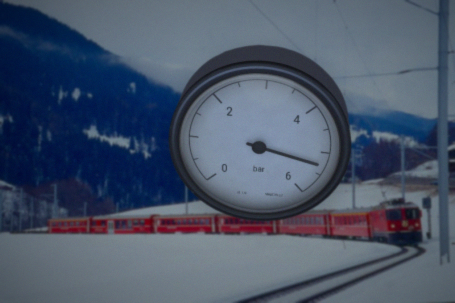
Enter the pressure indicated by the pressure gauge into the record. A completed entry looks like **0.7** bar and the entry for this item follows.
**5.25** bar
